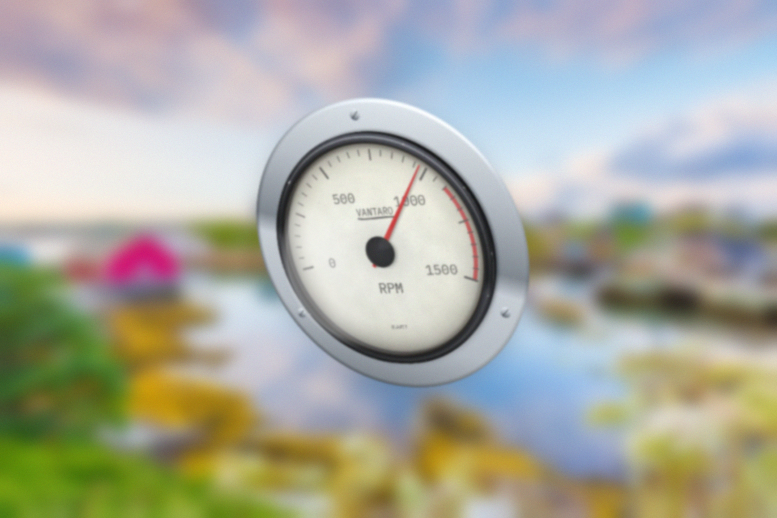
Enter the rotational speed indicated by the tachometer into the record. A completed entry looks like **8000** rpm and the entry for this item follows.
**975** rpm
